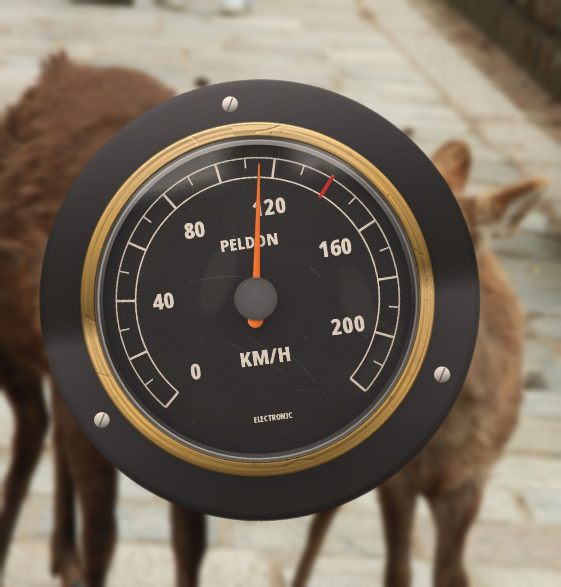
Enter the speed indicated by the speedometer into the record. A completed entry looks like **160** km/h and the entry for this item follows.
**115** km/h
